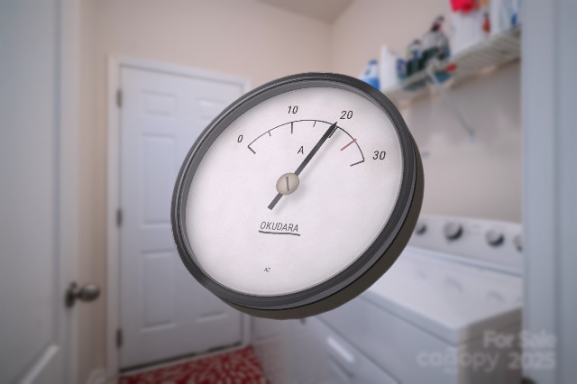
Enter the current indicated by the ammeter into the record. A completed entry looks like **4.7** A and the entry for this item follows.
**20** A
